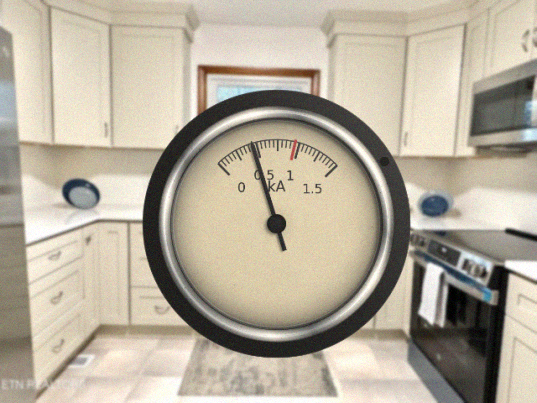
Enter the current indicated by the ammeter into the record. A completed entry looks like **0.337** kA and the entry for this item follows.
**0.45** kA
